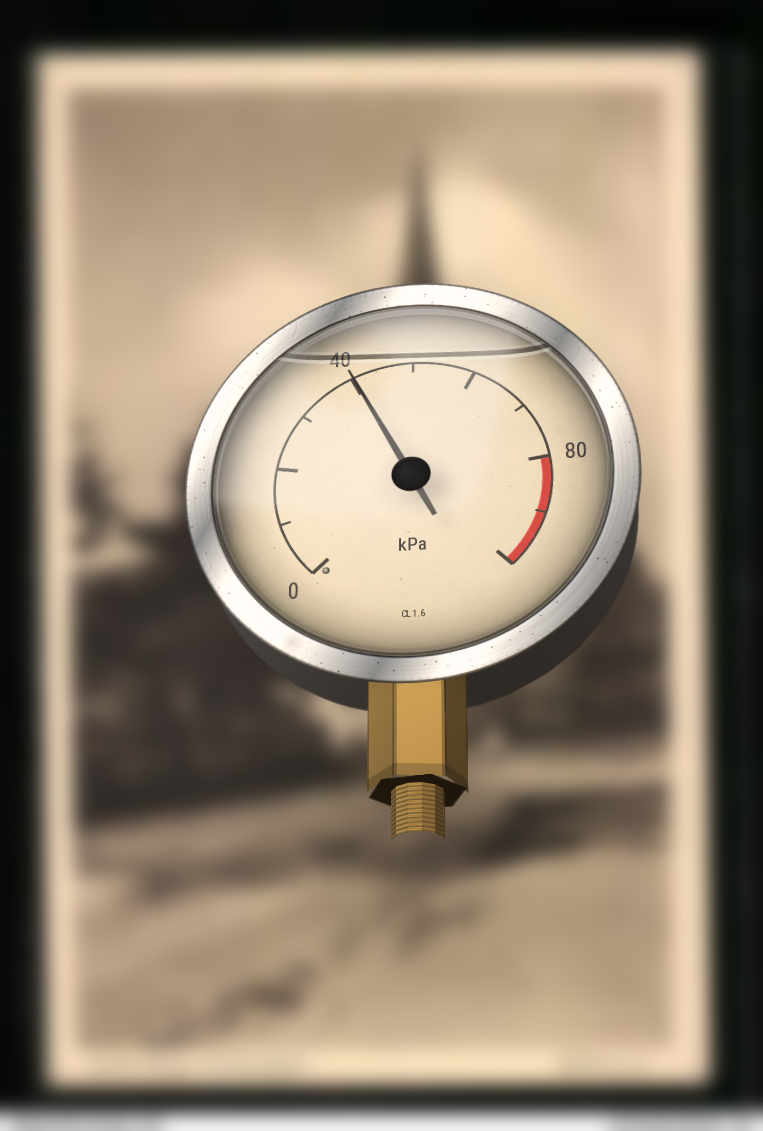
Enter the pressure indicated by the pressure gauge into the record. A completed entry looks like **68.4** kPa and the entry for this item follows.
**40** kPa
